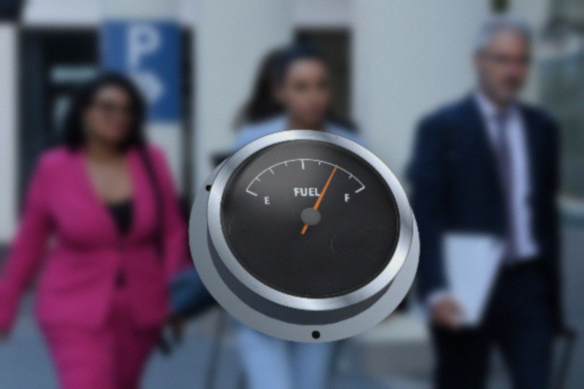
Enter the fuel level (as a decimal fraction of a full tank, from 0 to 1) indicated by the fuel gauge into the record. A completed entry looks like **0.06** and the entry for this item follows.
**0.75**
